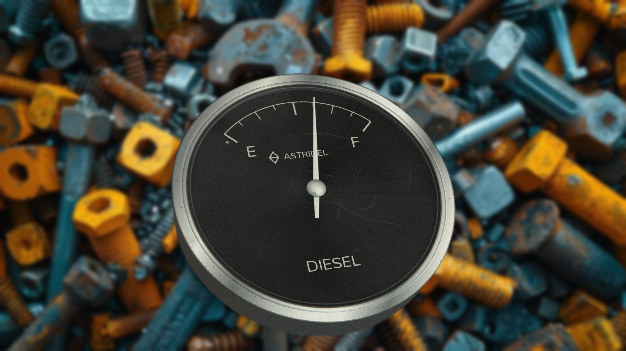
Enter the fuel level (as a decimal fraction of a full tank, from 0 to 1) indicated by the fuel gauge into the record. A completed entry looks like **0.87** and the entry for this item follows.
**0.625**
